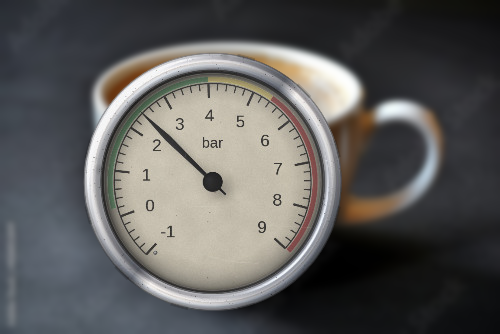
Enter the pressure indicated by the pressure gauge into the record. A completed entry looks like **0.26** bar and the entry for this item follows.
**2.4** bar
